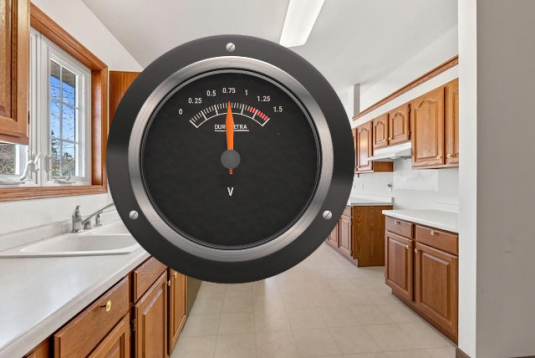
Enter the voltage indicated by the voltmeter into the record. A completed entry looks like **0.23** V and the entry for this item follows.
**0.75** V
